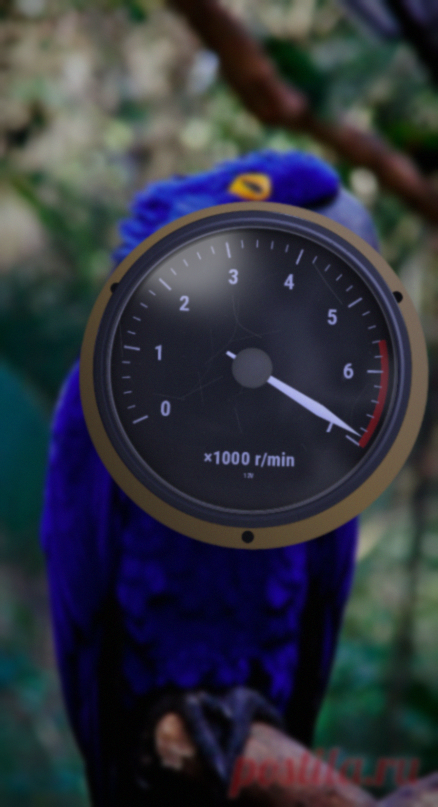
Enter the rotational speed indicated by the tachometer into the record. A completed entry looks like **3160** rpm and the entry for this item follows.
**6900** rpm
